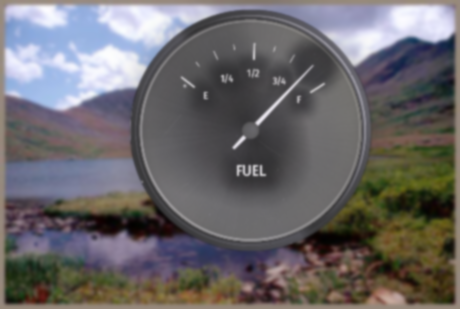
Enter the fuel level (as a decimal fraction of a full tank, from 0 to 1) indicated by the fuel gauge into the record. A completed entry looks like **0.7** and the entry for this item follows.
**0.875**
